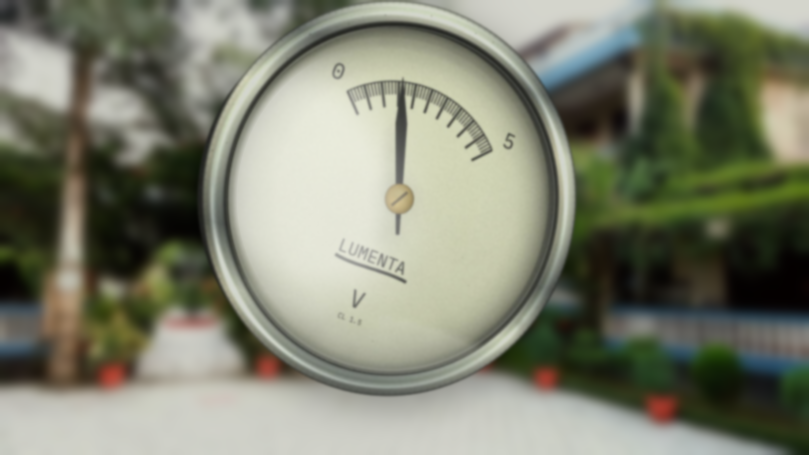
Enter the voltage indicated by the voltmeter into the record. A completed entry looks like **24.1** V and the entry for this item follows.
**1.5** V
